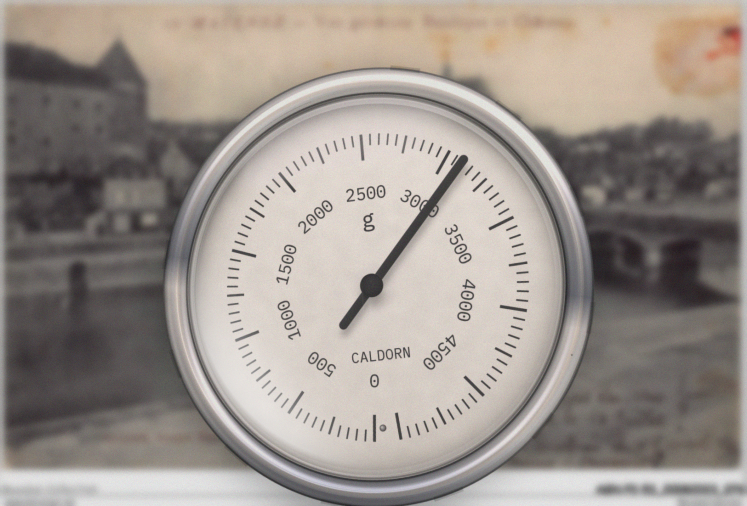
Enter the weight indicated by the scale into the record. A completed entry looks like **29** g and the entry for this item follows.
**3100** g
